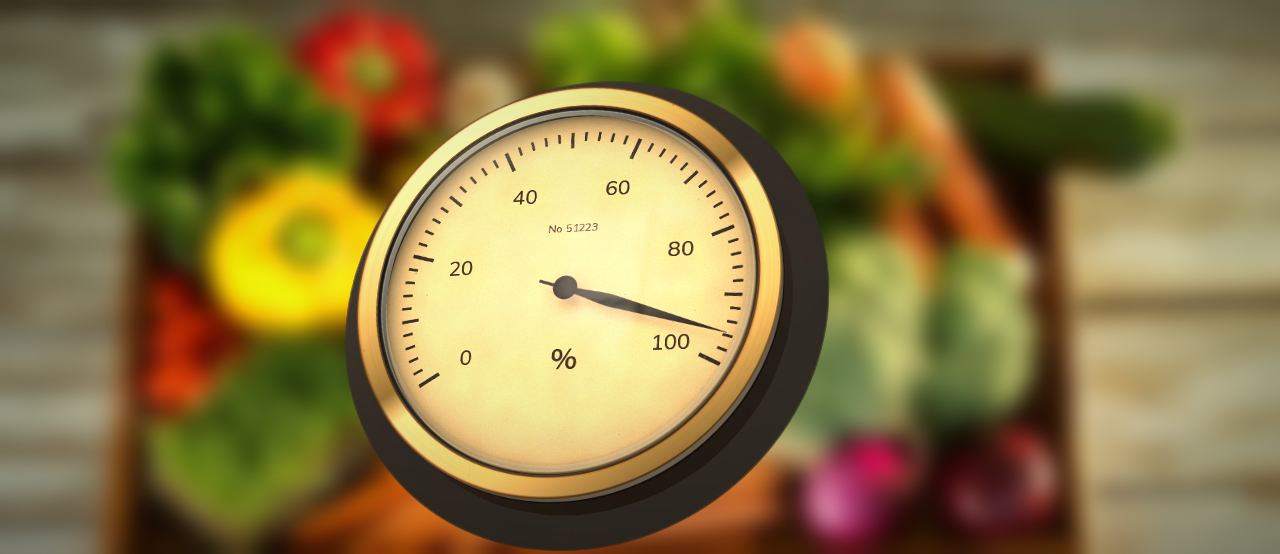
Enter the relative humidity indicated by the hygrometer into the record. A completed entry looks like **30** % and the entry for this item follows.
**96** %
